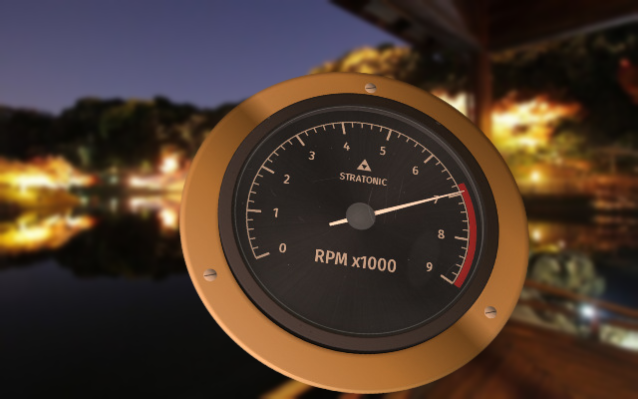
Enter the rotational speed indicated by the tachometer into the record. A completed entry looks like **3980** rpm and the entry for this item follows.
**7000** rpm
